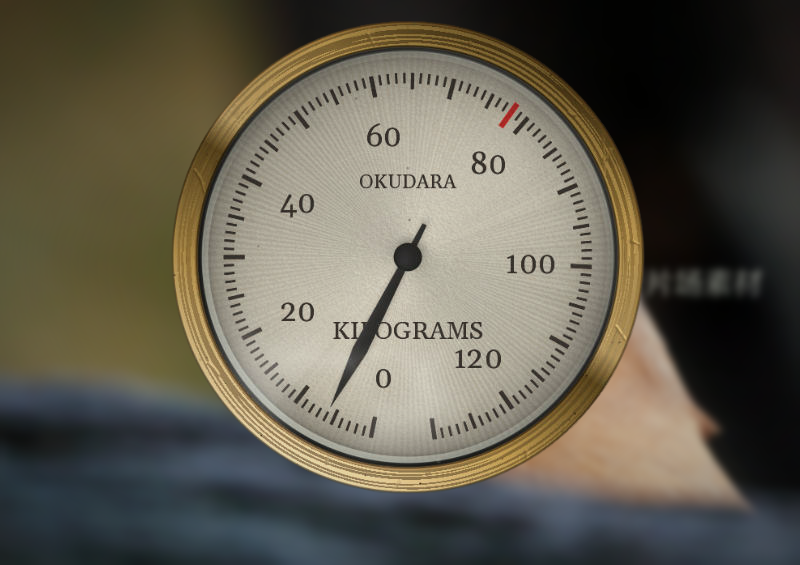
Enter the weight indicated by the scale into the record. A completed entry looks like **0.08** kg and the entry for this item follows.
**6** kg
